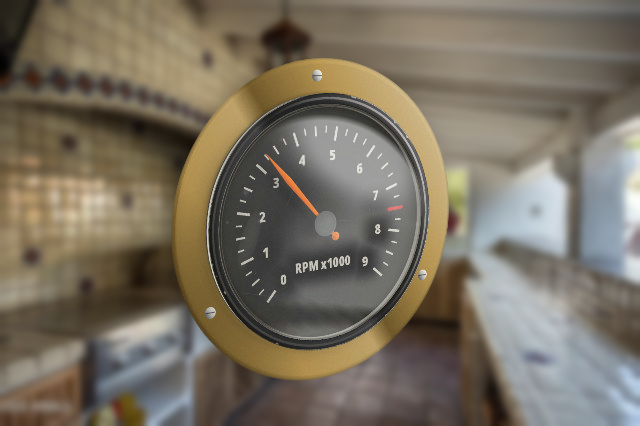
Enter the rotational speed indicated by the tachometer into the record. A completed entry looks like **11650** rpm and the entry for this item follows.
**3250** rpm
